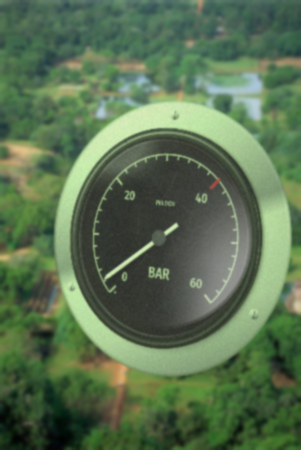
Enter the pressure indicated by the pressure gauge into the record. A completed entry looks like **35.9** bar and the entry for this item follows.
**2** bar
